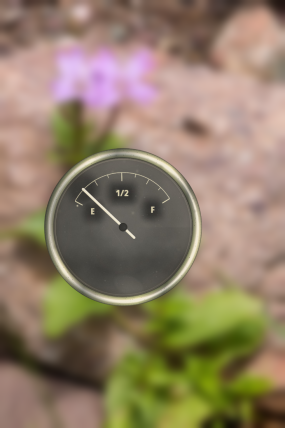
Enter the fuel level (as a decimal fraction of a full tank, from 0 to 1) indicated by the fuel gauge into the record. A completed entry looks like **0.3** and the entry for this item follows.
**0.125**
